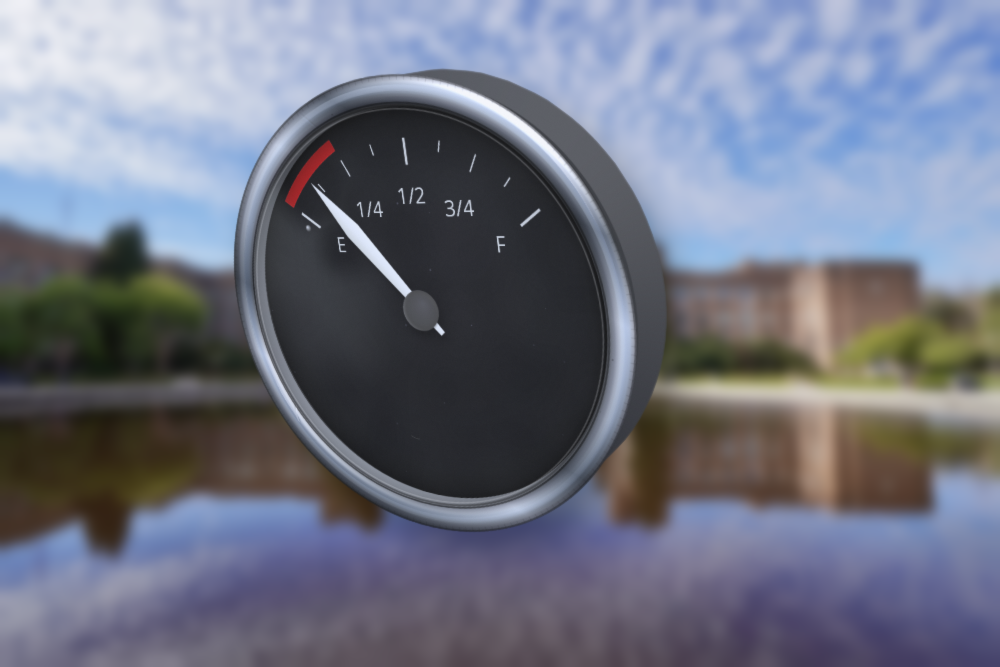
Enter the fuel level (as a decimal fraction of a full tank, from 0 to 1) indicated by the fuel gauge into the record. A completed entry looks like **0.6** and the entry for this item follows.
**0.125**
